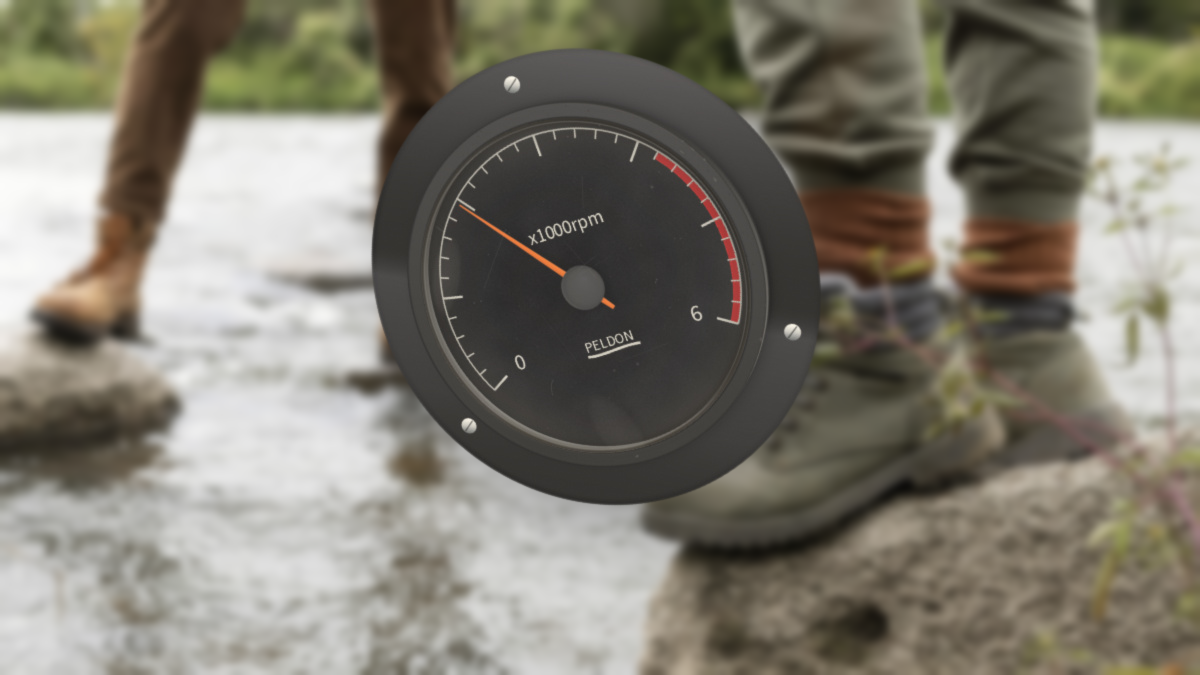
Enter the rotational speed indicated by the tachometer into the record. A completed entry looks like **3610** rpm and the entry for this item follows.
**2000** rpm
